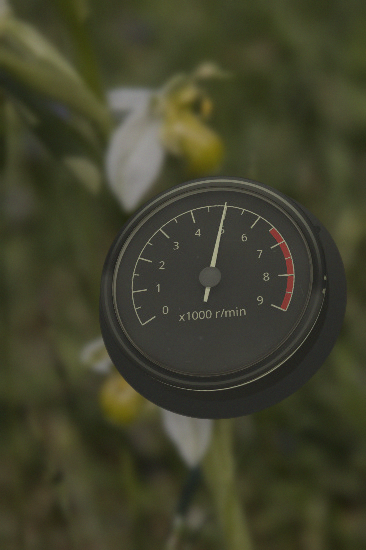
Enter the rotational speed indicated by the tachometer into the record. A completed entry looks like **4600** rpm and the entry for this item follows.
**5000** rpm
